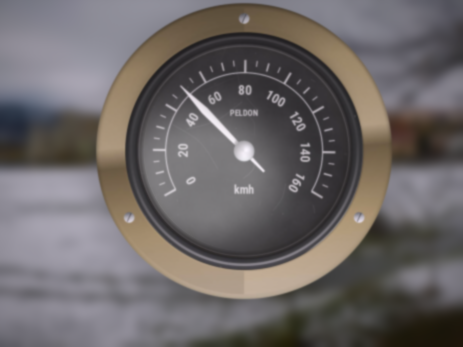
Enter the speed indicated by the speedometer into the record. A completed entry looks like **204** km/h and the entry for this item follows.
**50** km/h
